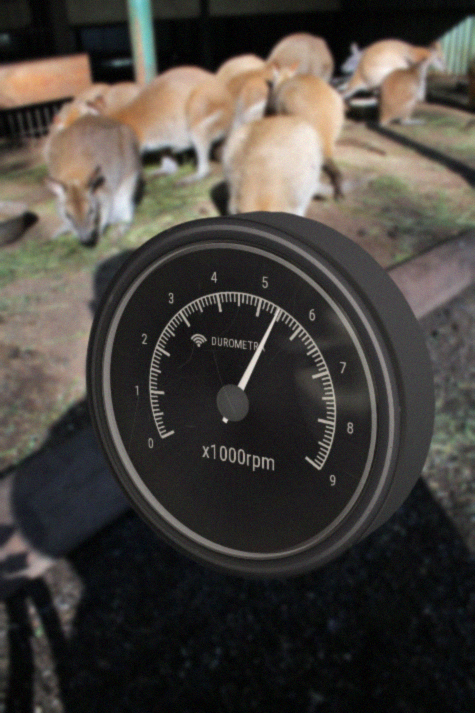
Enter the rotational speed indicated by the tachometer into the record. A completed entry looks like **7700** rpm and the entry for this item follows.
**5500** rpm
